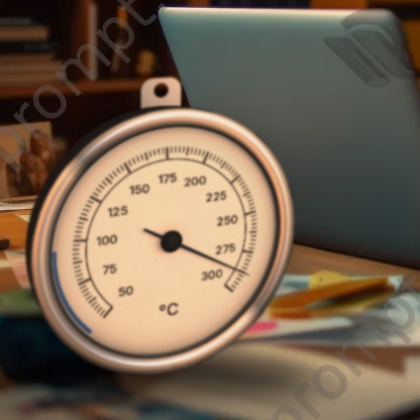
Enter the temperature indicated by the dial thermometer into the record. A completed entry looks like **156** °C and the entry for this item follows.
**287.5** °C
